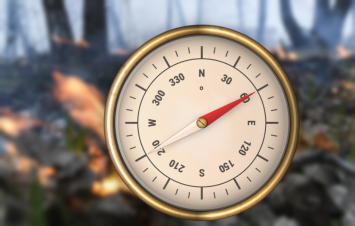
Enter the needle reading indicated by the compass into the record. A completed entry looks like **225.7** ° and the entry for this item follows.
**60** °
